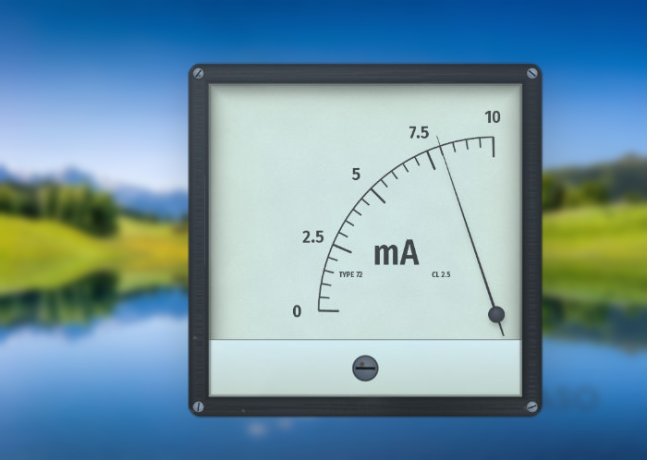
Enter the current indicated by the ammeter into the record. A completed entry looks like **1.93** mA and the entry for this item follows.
**8** mA
